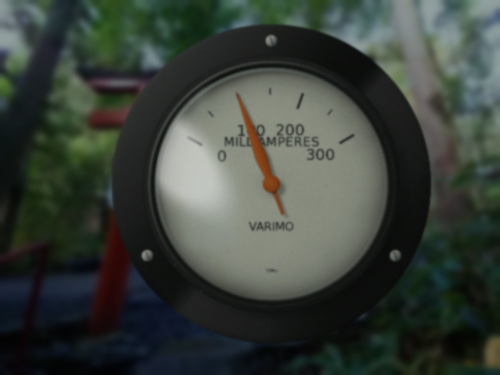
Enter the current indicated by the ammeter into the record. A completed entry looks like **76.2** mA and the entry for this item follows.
**100** mA
